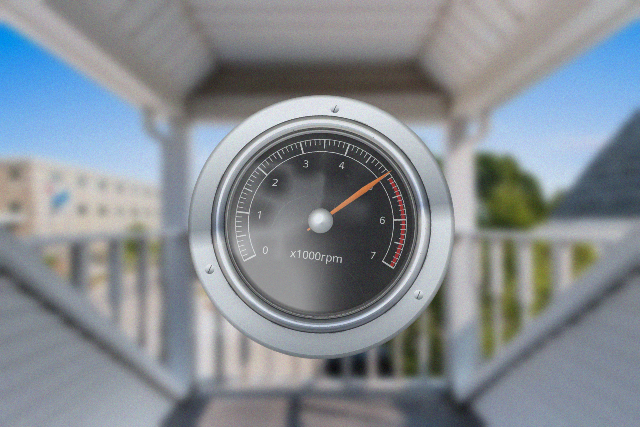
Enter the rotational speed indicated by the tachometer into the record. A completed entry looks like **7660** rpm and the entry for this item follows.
**5000** rpm
